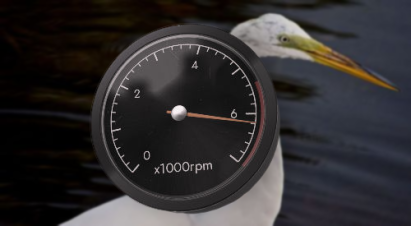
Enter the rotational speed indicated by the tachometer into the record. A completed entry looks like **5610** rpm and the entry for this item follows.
**6200** rpm
